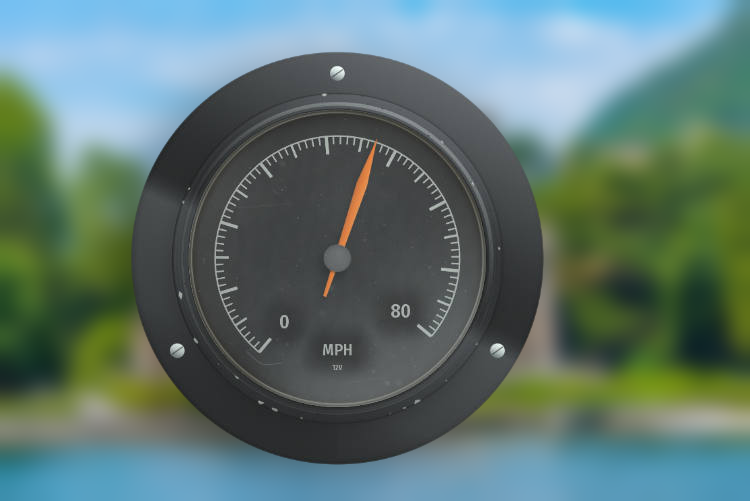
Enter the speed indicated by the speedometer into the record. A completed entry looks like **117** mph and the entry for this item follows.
**47** mph
